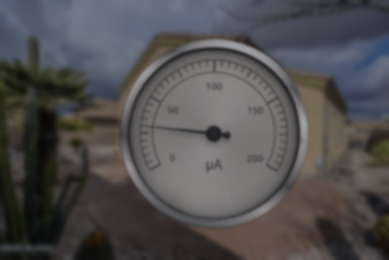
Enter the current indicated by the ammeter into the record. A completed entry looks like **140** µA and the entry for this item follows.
**30** µA
